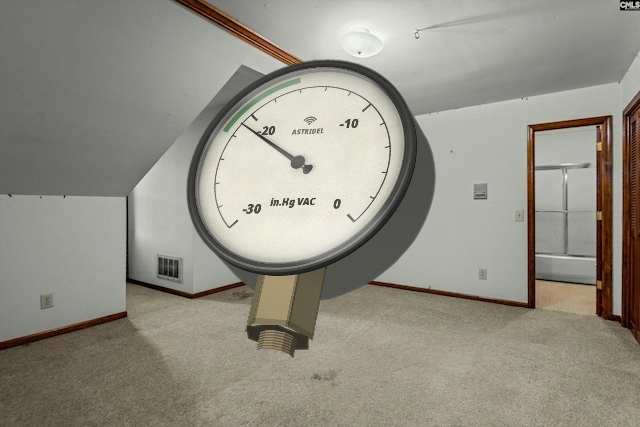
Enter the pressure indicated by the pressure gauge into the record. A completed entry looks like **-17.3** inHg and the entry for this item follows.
**-21** inHg
